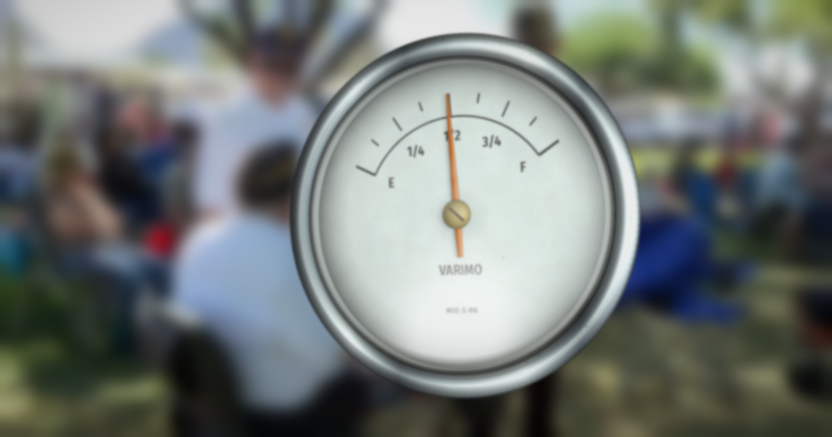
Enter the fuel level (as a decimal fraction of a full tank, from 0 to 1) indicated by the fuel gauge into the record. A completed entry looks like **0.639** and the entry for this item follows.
**0.5**
